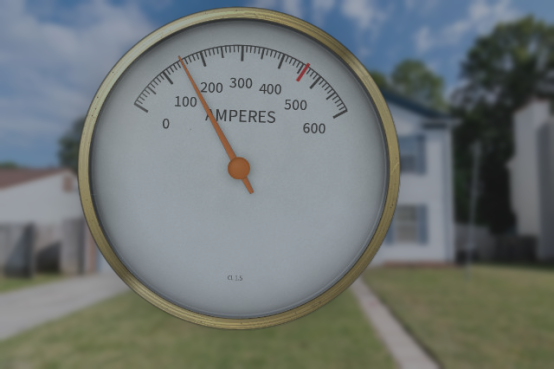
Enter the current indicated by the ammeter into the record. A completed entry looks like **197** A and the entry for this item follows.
**150** A
